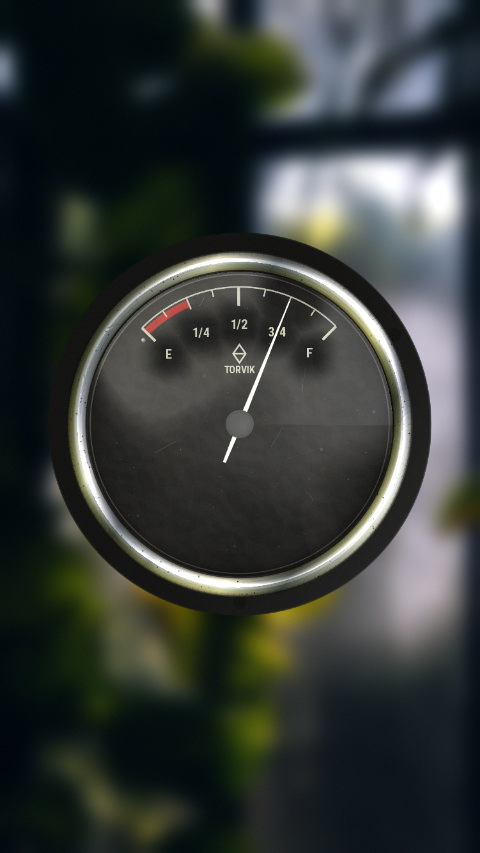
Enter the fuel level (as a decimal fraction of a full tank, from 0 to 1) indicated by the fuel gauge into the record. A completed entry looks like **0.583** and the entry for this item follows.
**0.75**
